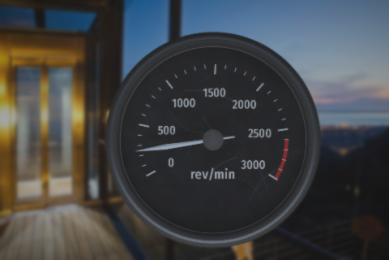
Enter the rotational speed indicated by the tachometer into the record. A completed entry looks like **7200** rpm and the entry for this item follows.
**250** rpm
